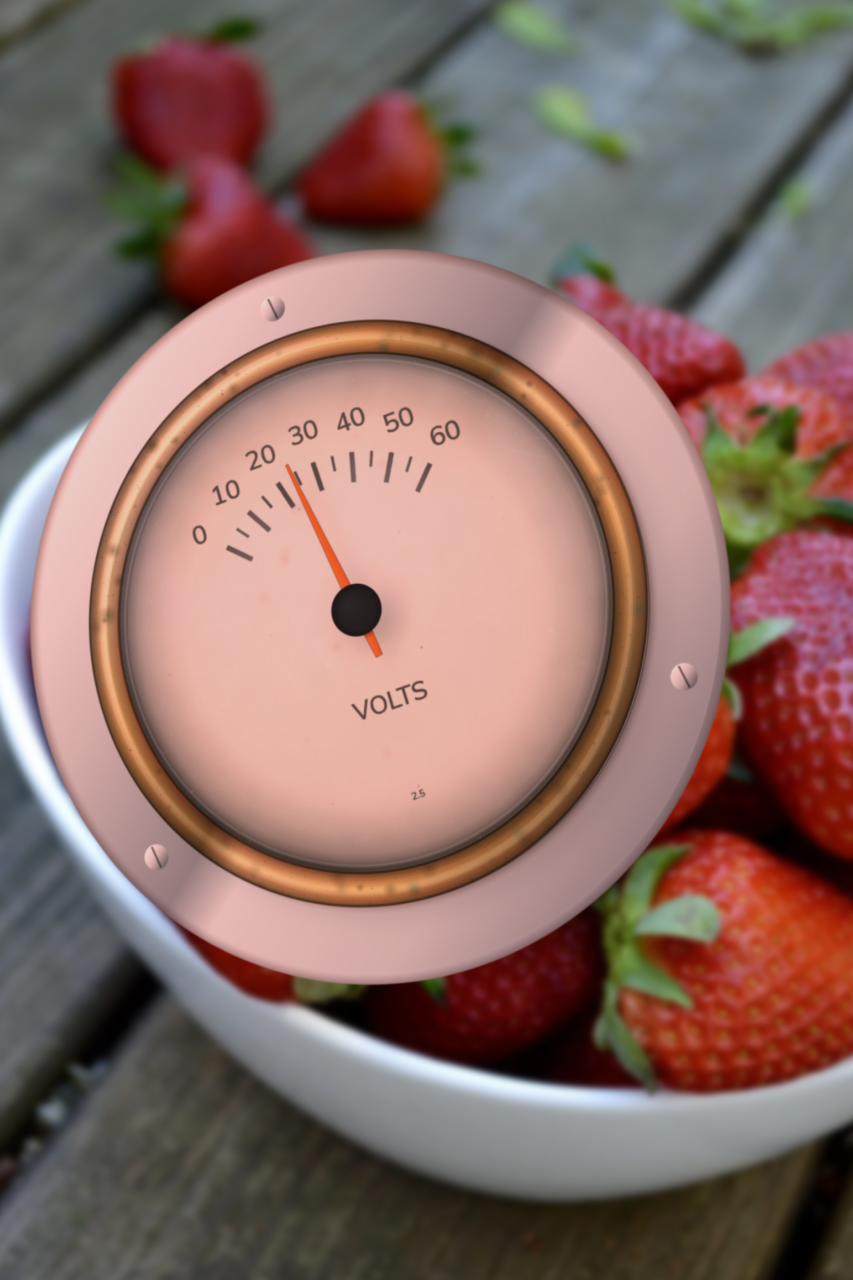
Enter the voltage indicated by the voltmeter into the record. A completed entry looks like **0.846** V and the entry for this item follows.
**25** V
